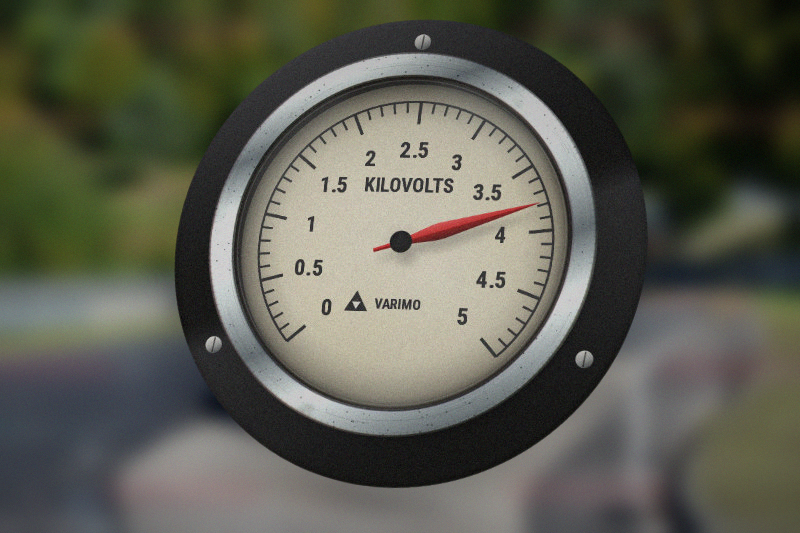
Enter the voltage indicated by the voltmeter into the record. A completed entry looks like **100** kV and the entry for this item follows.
**3.8** kV
